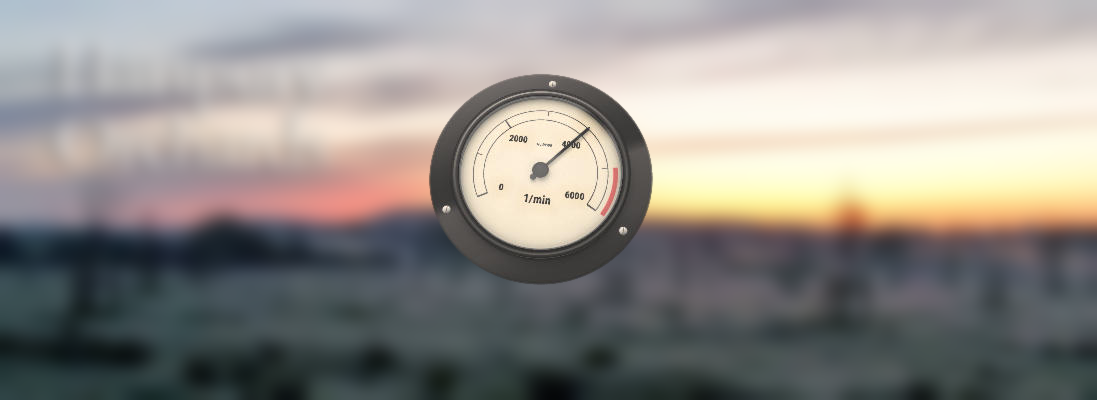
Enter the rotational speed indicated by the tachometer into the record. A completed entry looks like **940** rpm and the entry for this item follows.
**4000** rpm
